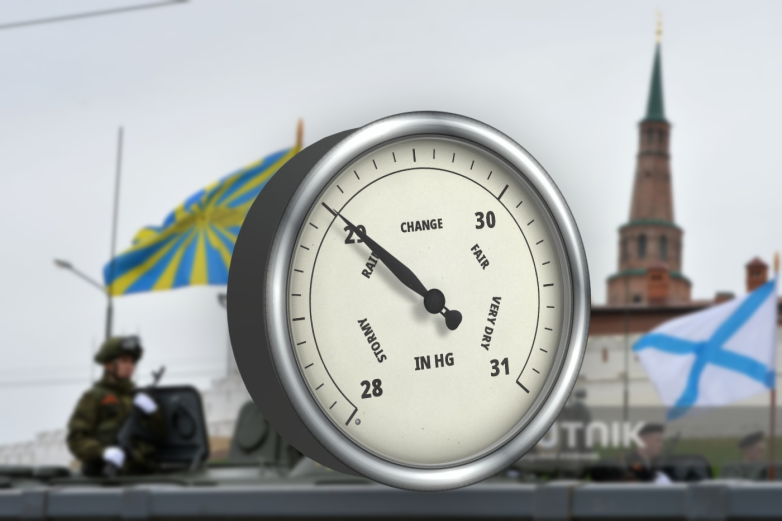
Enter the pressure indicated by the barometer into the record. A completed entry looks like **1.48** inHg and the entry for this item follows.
**29** inHg
